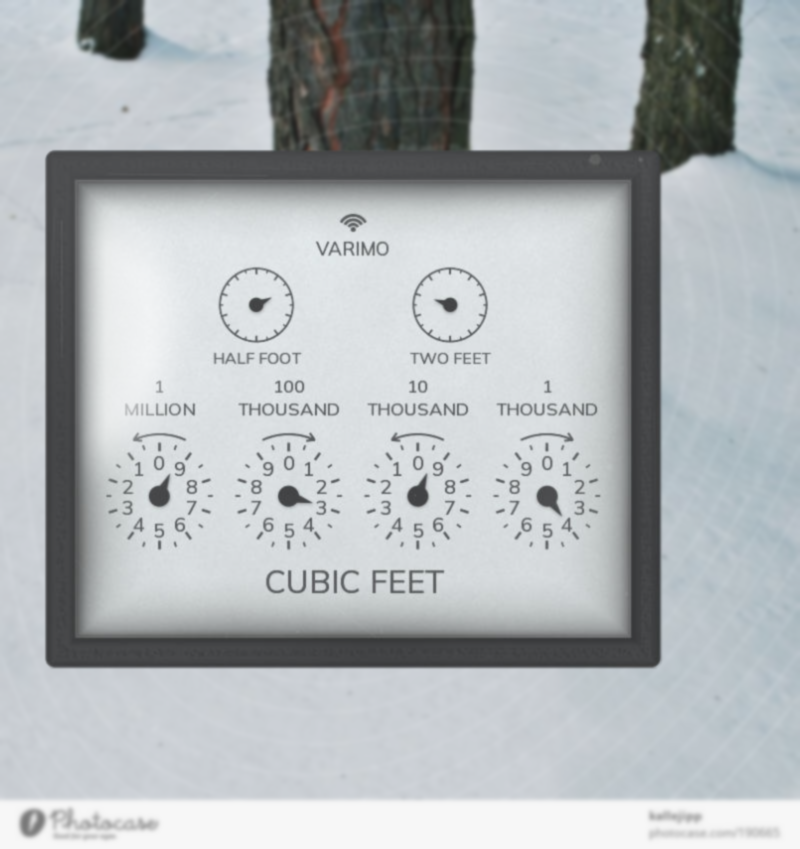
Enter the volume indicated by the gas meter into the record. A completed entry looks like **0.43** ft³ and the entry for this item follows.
**929400** ft³
